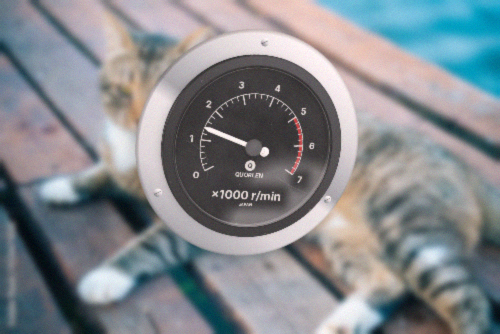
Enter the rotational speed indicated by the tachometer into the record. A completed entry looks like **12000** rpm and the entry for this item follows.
**1400** rpm
